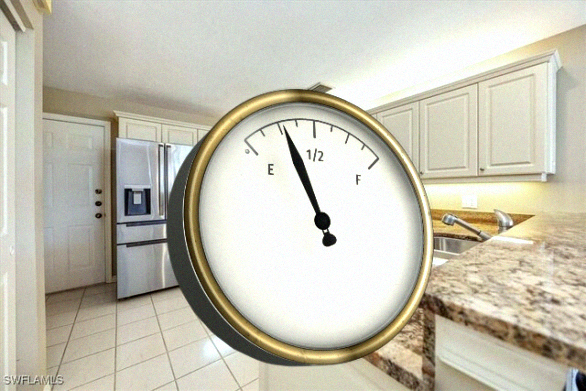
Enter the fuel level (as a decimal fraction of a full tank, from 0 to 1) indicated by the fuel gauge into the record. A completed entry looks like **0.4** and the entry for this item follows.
**0.25**
